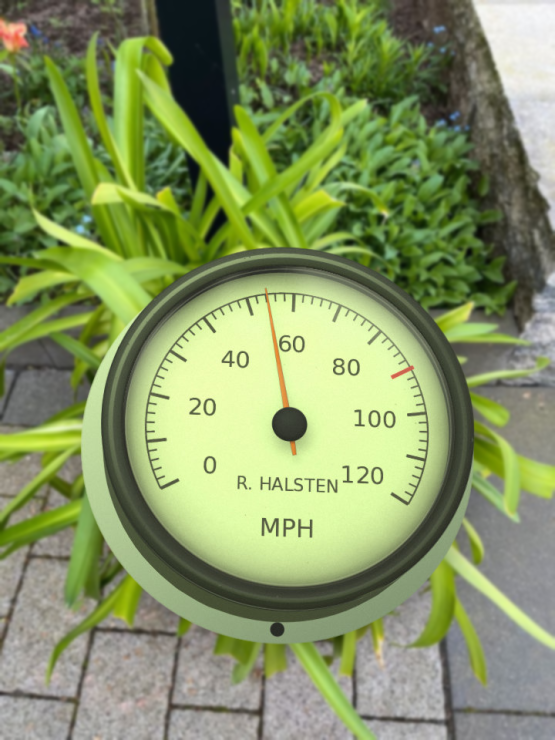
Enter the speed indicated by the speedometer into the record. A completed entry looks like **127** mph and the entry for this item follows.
**54** mph
